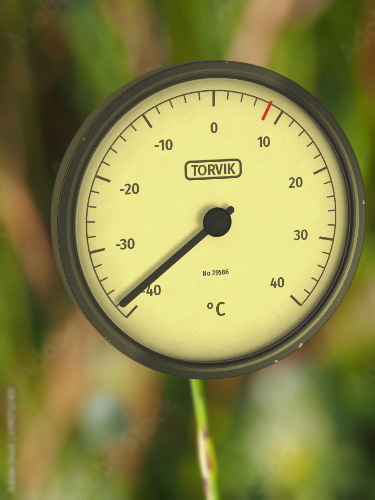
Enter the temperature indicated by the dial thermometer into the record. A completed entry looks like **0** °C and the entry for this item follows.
**-38** °C
